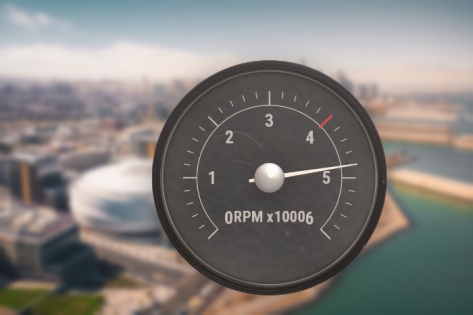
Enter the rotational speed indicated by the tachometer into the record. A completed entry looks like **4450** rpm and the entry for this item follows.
**4800** rpm
